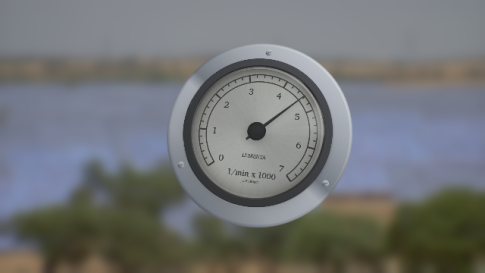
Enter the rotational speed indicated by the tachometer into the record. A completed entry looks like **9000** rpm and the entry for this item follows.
**4600** rpm
